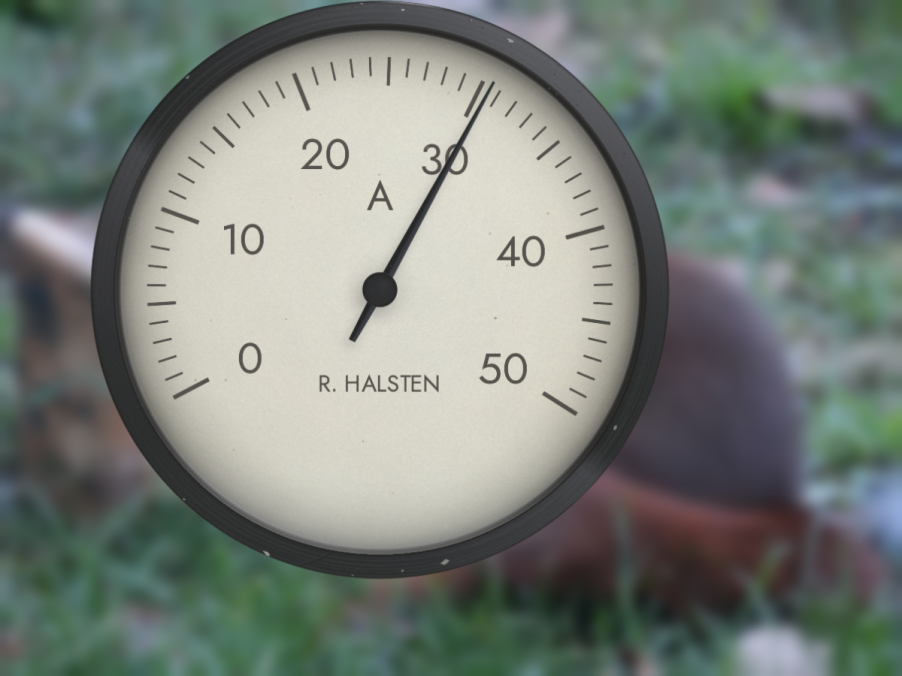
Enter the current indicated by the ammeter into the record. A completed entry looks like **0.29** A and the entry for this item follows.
**30.5** A
